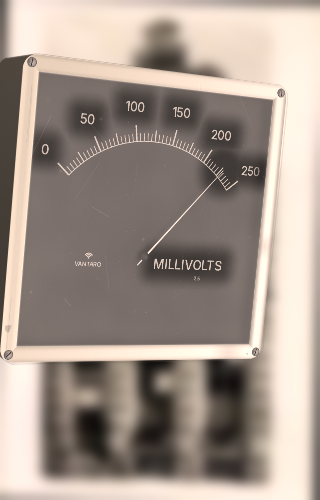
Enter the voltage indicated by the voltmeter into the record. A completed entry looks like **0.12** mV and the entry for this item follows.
**225** mV
